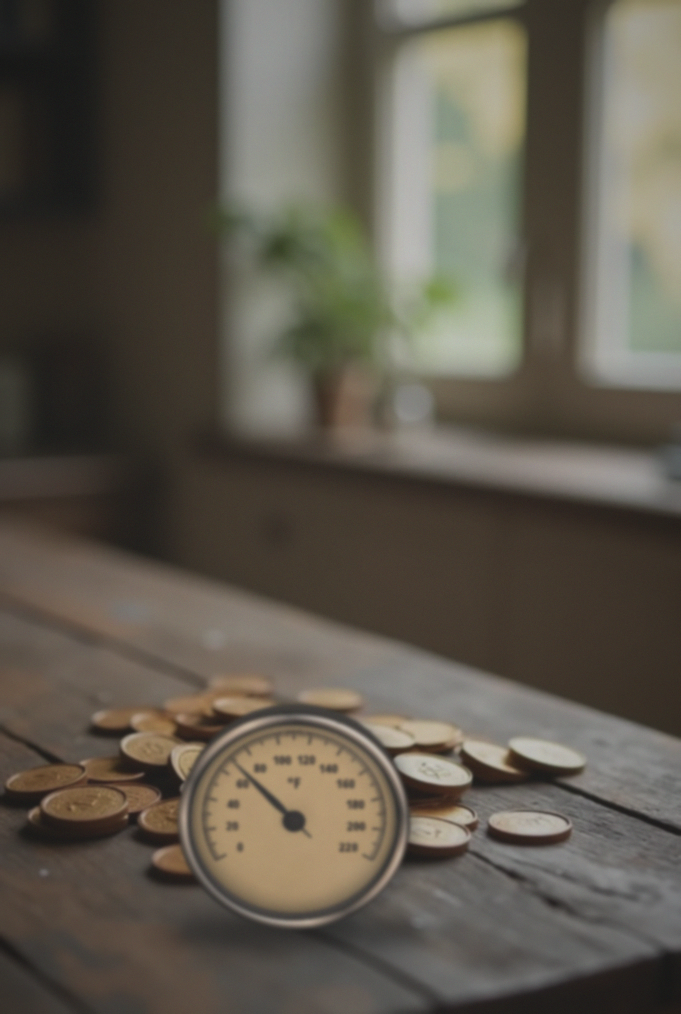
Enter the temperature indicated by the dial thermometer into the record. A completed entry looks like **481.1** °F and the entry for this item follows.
**70** °F
